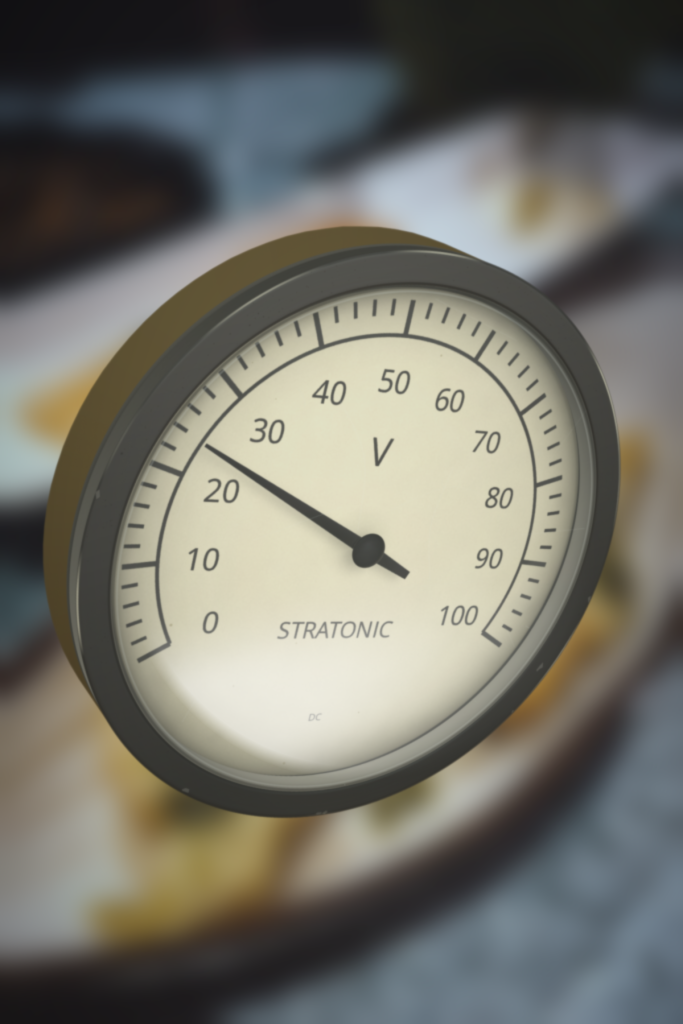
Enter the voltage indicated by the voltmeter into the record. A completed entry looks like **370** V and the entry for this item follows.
**24** V
